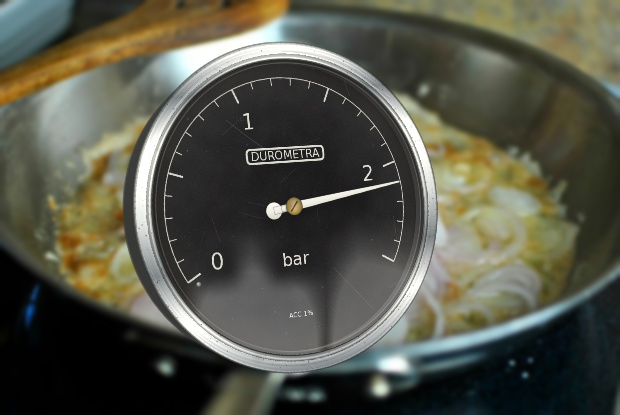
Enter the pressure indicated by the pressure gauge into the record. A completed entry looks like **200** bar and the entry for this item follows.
**2.1** bar
